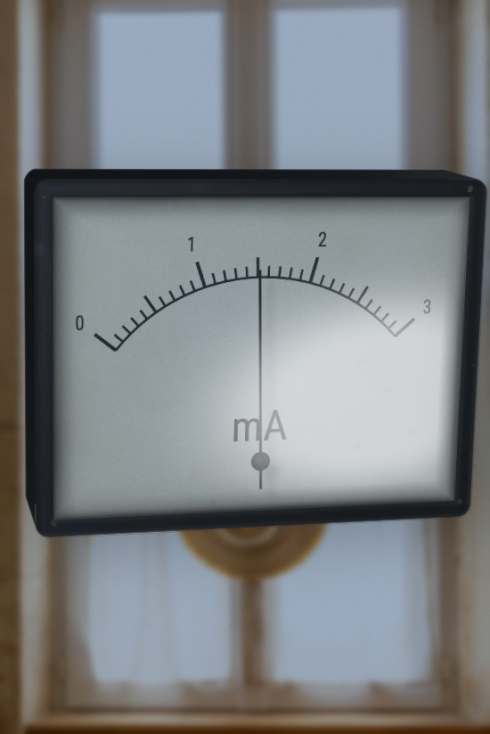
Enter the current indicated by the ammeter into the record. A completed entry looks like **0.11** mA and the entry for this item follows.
**1.5** mA
